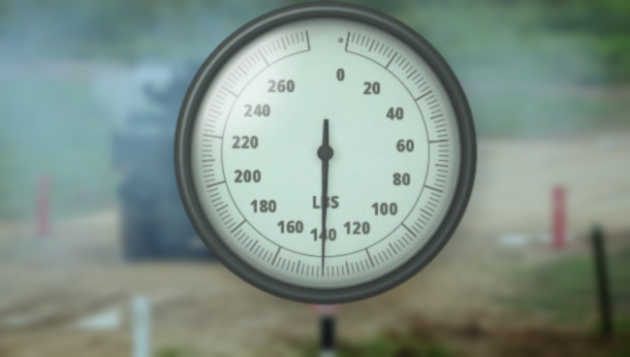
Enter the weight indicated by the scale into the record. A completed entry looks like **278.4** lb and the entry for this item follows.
**140** lb
